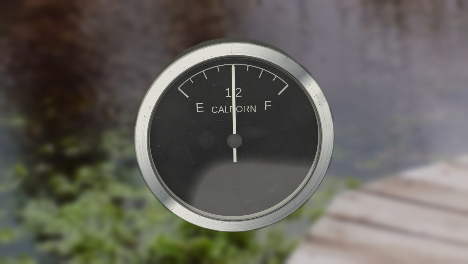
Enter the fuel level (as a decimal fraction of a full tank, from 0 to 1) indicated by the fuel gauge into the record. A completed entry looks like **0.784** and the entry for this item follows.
**0.5**
